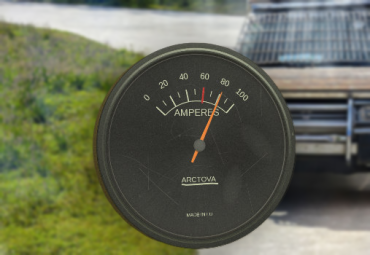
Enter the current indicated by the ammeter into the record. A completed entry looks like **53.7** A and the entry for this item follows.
**80** A
